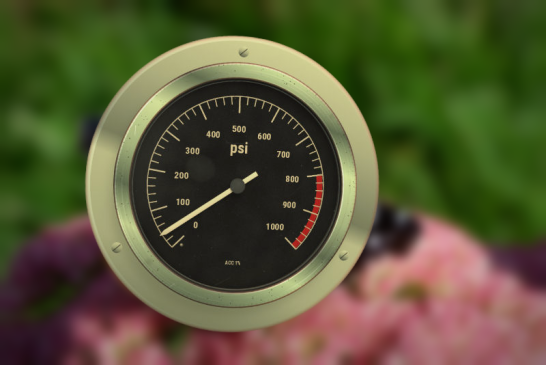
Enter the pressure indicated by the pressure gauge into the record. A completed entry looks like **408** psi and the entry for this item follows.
**40** psi
